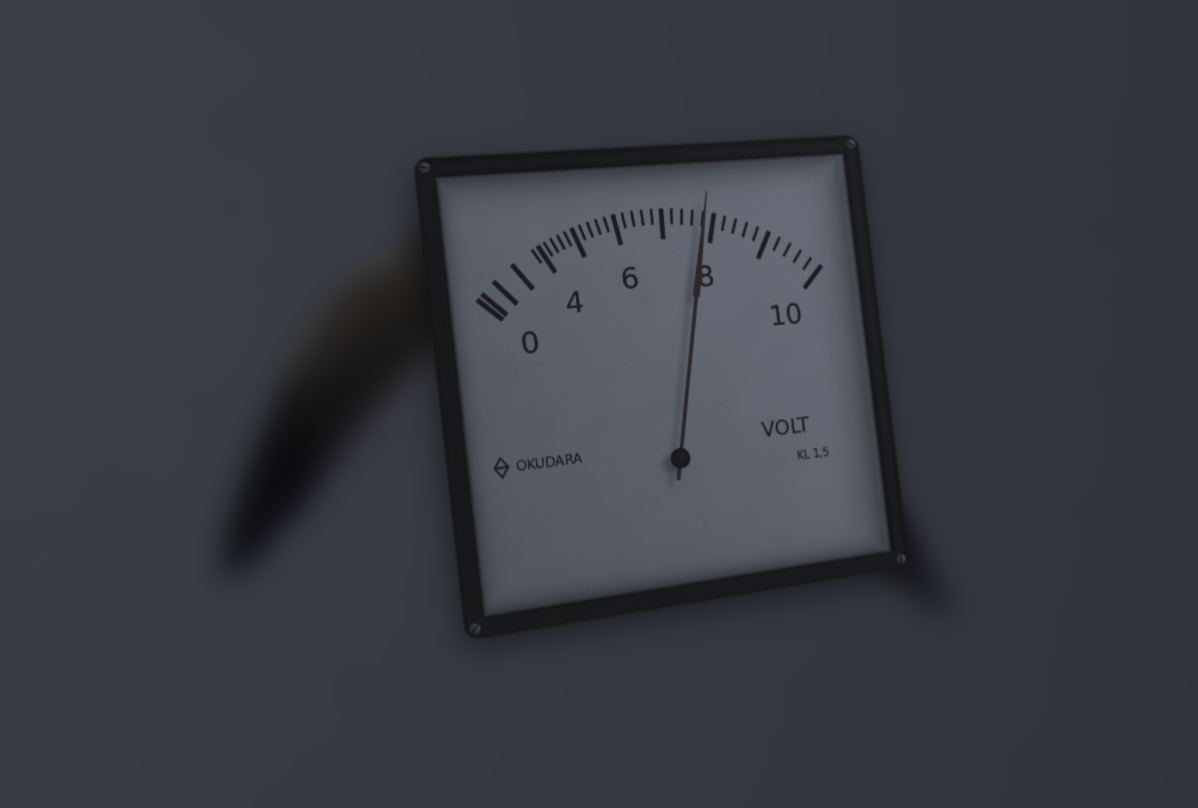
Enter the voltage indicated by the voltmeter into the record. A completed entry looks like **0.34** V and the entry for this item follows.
**7.8** V
